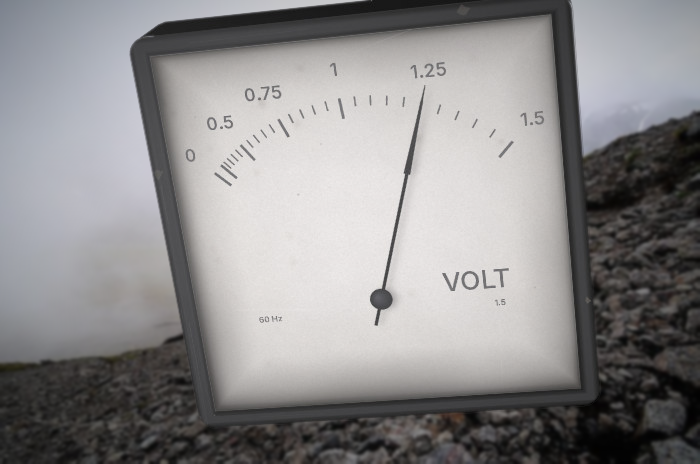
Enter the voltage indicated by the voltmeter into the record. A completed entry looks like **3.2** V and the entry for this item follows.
**1.25** V
